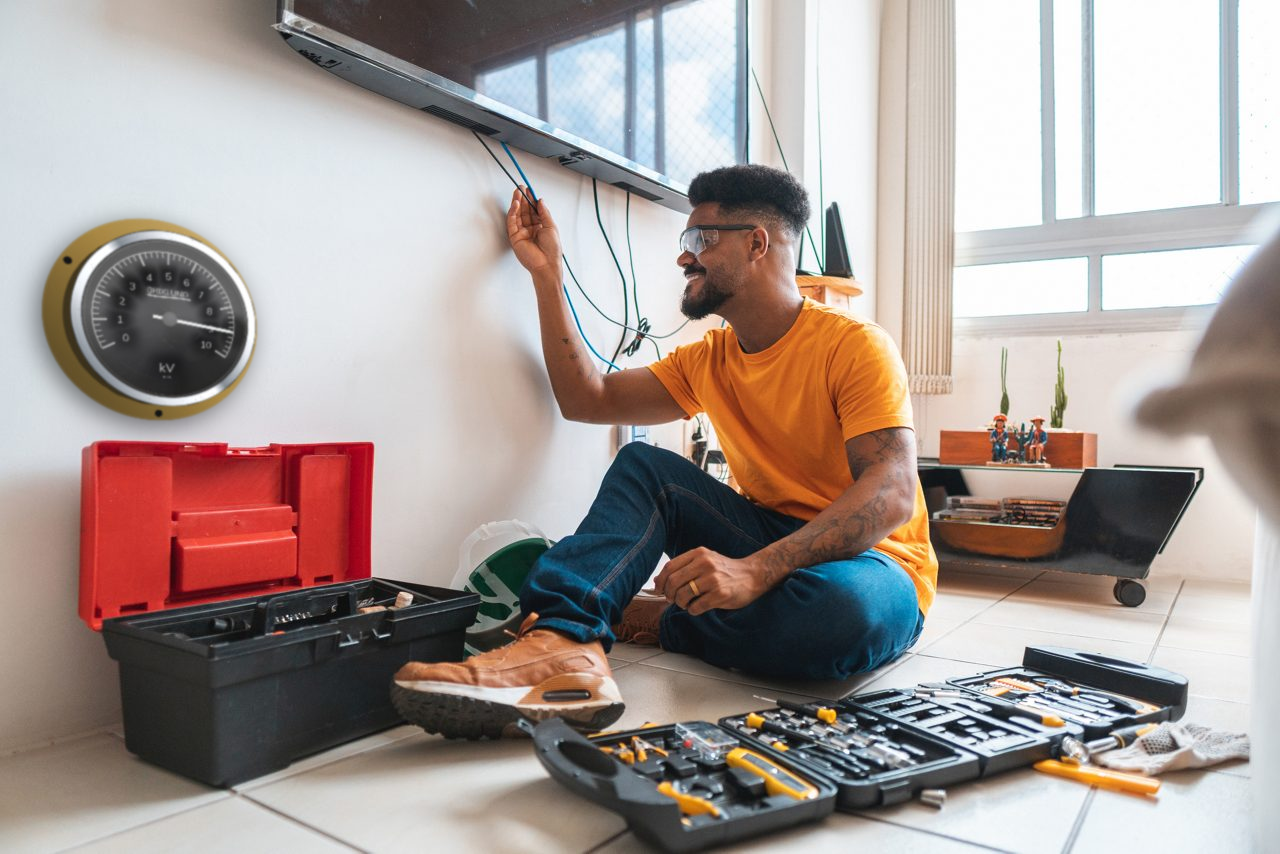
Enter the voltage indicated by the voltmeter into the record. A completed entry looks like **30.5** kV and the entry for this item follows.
**9** kV
